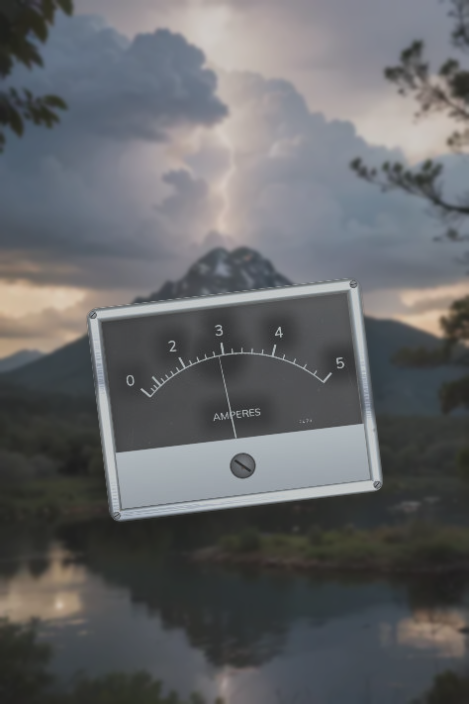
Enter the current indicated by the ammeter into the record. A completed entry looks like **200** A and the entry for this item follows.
**2.9** A
